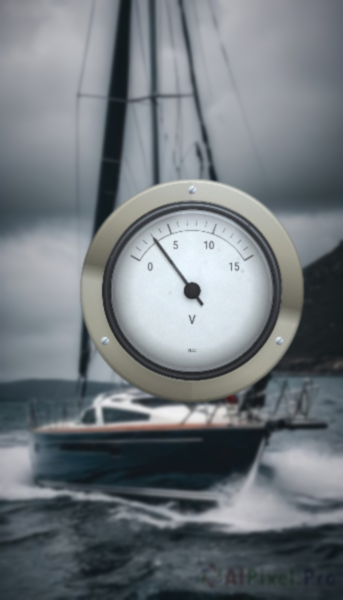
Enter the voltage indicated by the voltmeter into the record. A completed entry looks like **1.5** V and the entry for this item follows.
**3** V
